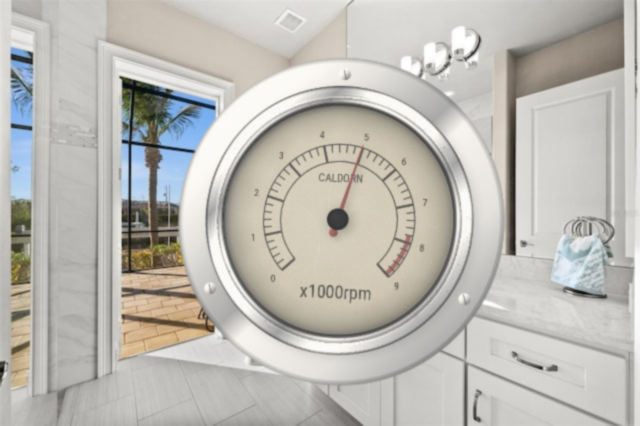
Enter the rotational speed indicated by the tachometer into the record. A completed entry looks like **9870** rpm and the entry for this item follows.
**5000** rpm
